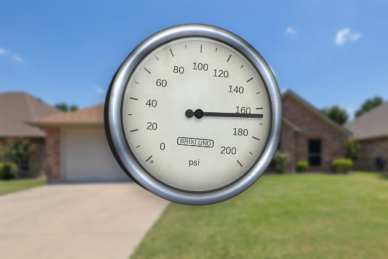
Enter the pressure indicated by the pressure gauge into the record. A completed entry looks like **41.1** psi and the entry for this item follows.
**165** psi
